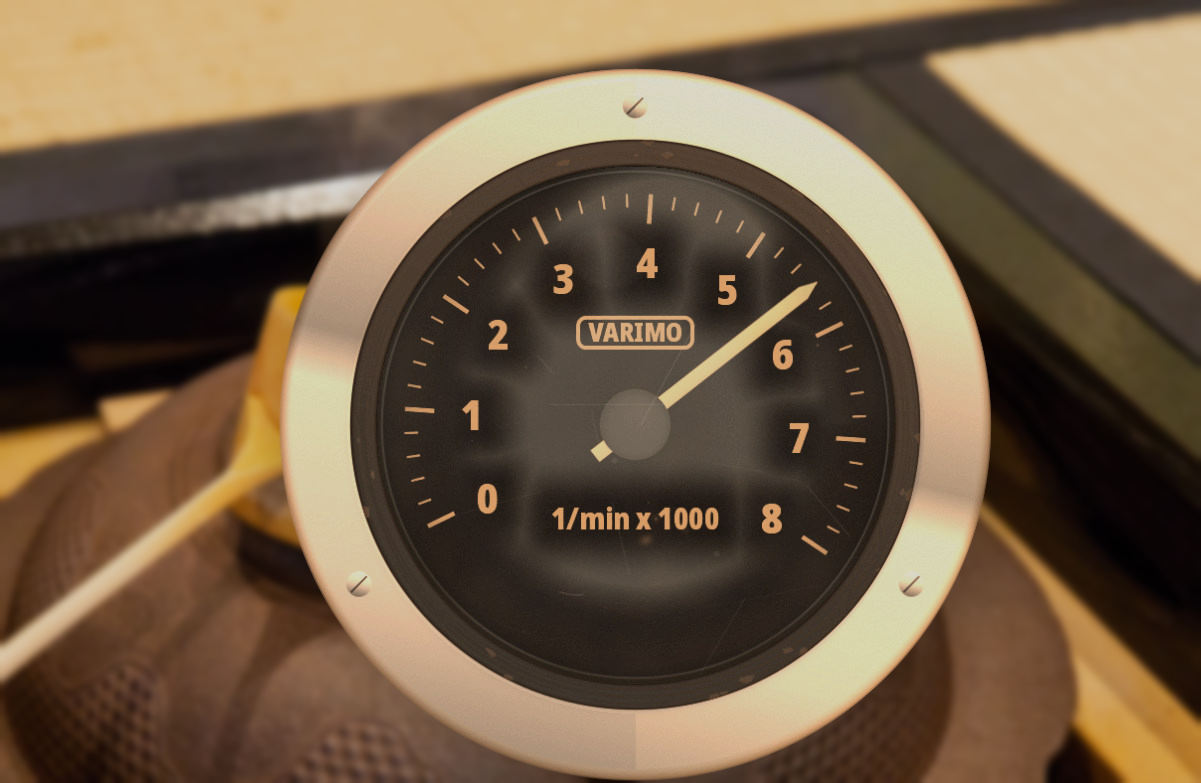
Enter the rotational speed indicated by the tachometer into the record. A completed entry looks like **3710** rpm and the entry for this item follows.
**5600** rpm
